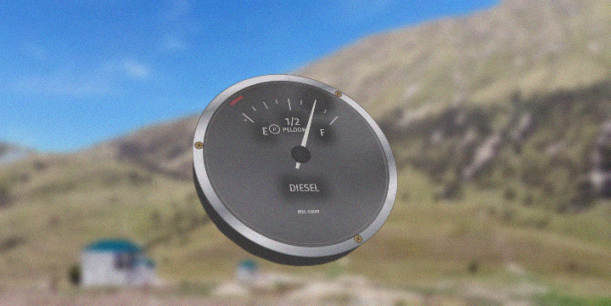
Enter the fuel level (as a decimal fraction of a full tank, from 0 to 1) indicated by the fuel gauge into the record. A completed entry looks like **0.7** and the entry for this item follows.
**0.75**
